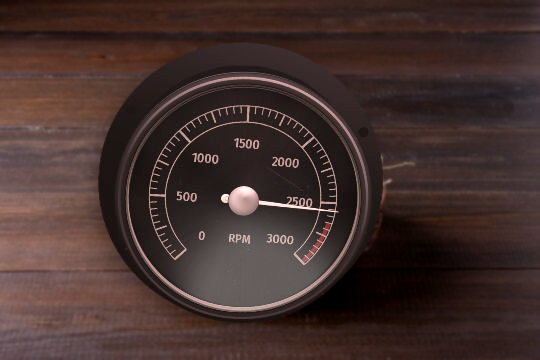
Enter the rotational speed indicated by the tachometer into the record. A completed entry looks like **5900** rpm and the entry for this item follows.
**2550** rpm
